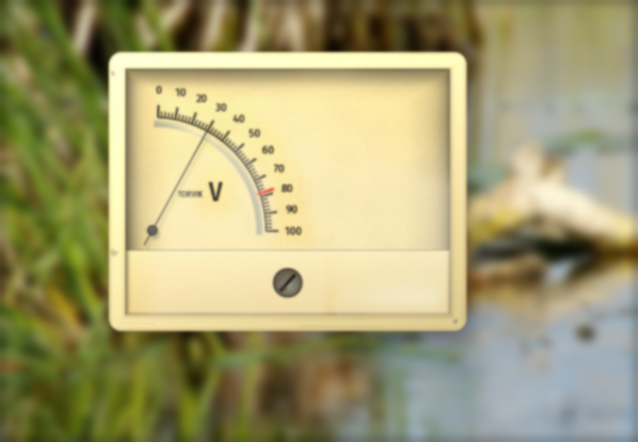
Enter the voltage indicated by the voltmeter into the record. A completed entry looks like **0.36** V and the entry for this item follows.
**30** V
